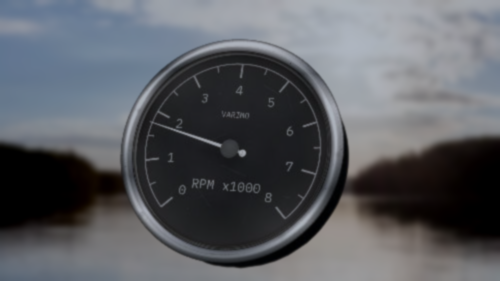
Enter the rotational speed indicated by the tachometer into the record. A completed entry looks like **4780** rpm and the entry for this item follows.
**1750** rpm
